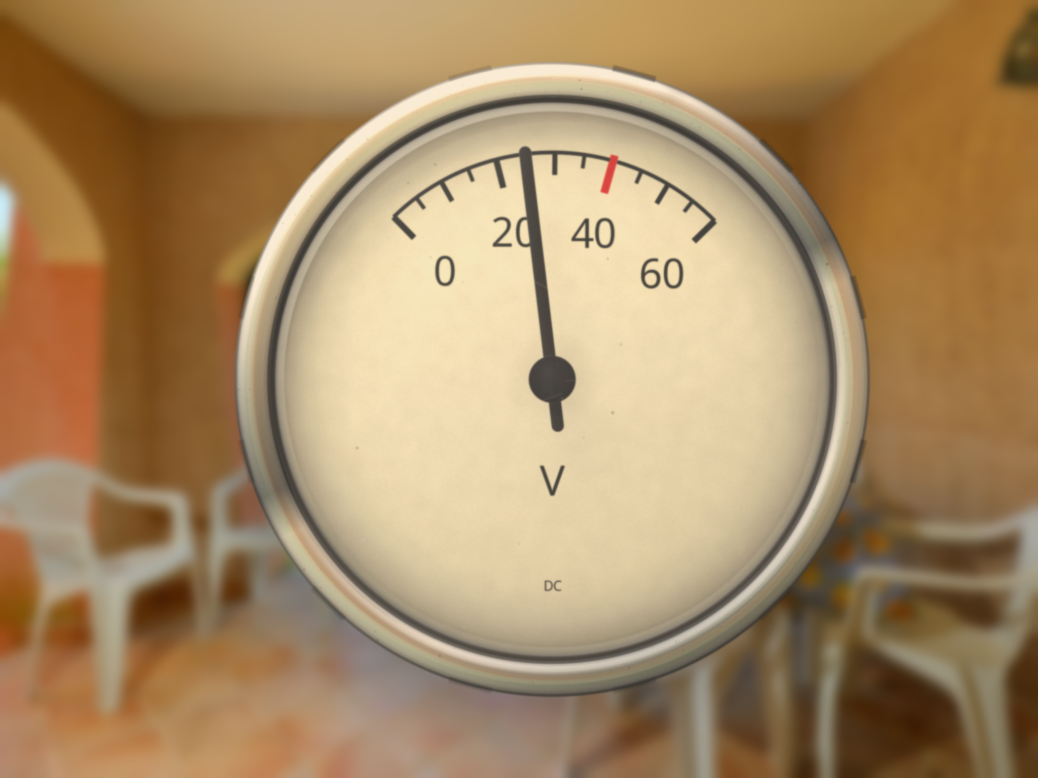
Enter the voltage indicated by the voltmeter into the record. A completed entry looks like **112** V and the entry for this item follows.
**25** V
